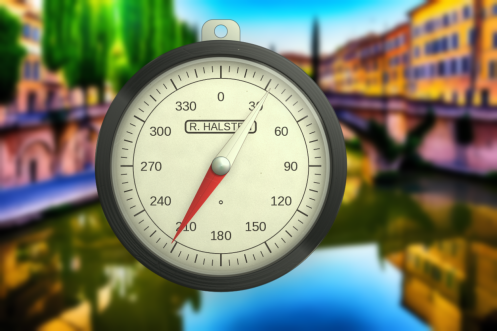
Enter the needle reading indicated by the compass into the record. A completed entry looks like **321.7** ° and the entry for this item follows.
**212.5** °
